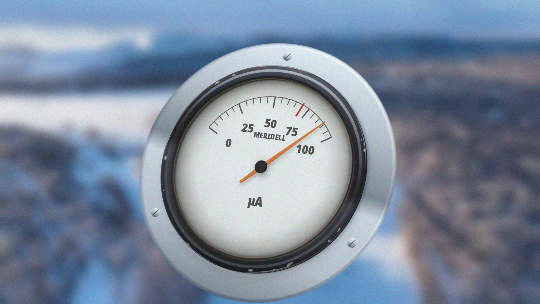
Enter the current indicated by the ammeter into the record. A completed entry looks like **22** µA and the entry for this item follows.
**90** µA
